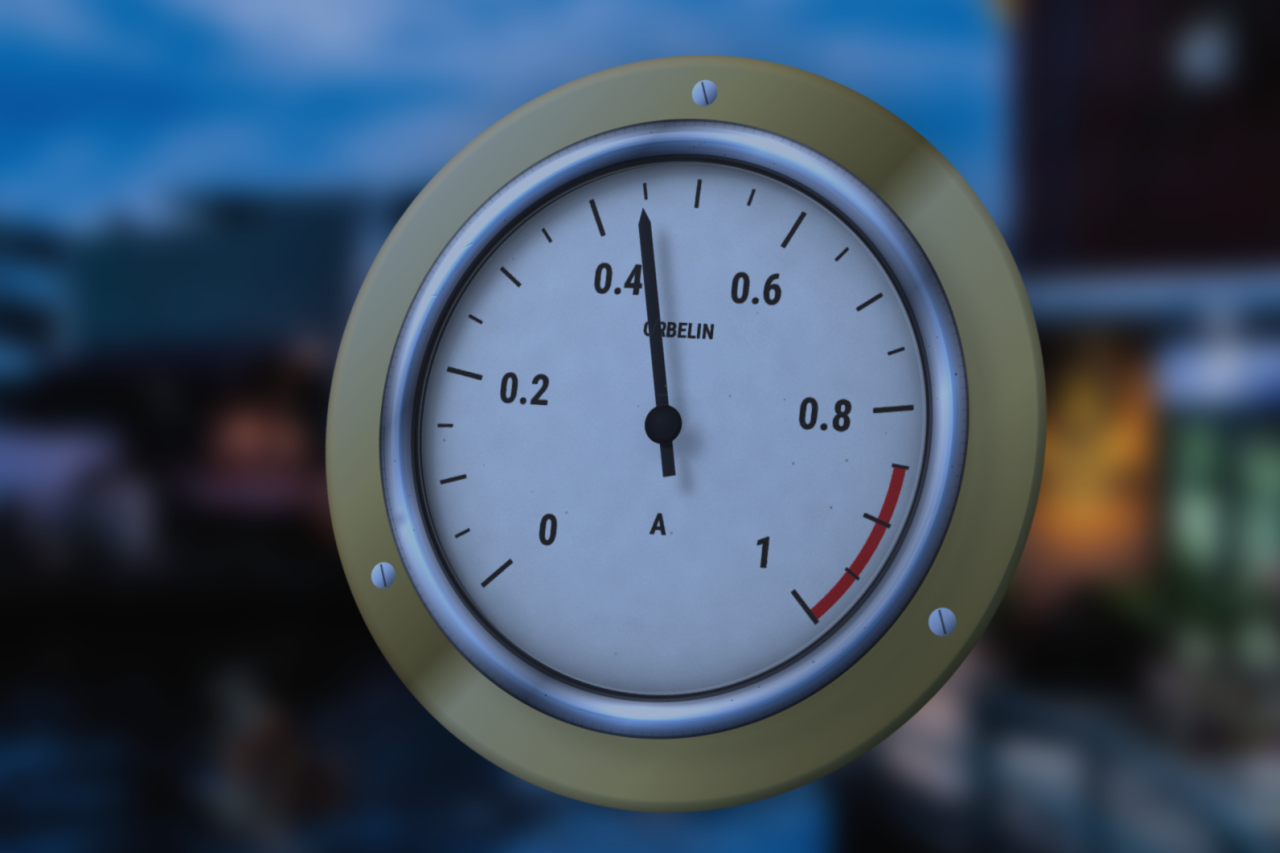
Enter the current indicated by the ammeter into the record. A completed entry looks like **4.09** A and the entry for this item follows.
**0.45** A
